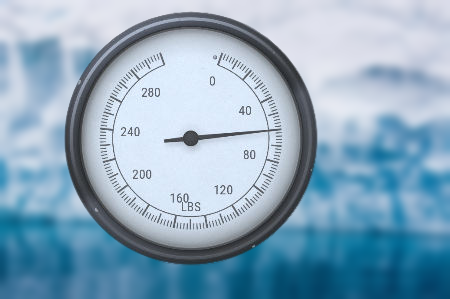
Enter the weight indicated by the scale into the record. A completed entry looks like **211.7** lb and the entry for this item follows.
**60** lb
